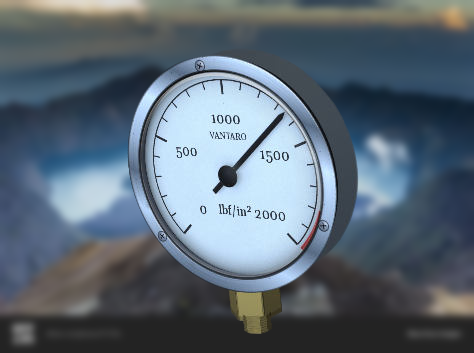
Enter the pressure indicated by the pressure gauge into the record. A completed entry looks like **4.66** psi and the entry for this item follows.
**1350** psi
